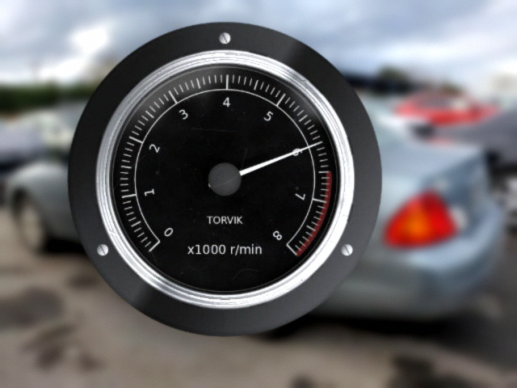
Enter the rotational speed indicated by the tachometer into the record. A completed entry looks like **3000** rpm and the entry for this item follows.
**6000** rpm
